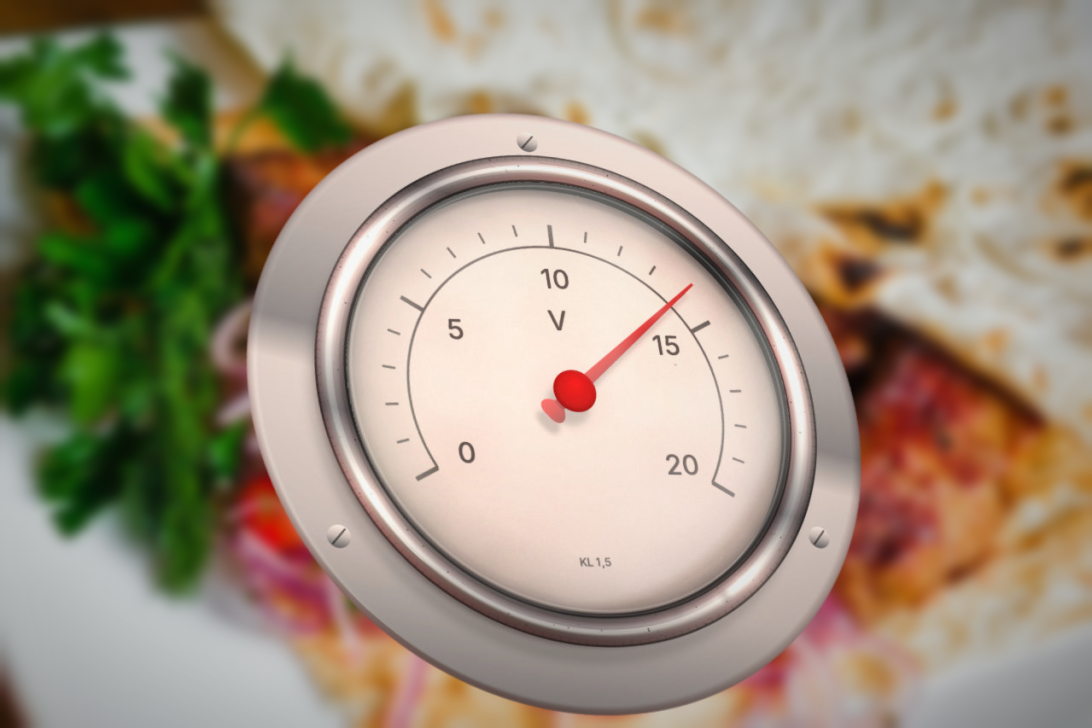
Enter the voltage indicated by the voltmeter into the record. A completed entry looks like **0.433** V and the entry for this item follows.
**14** V
